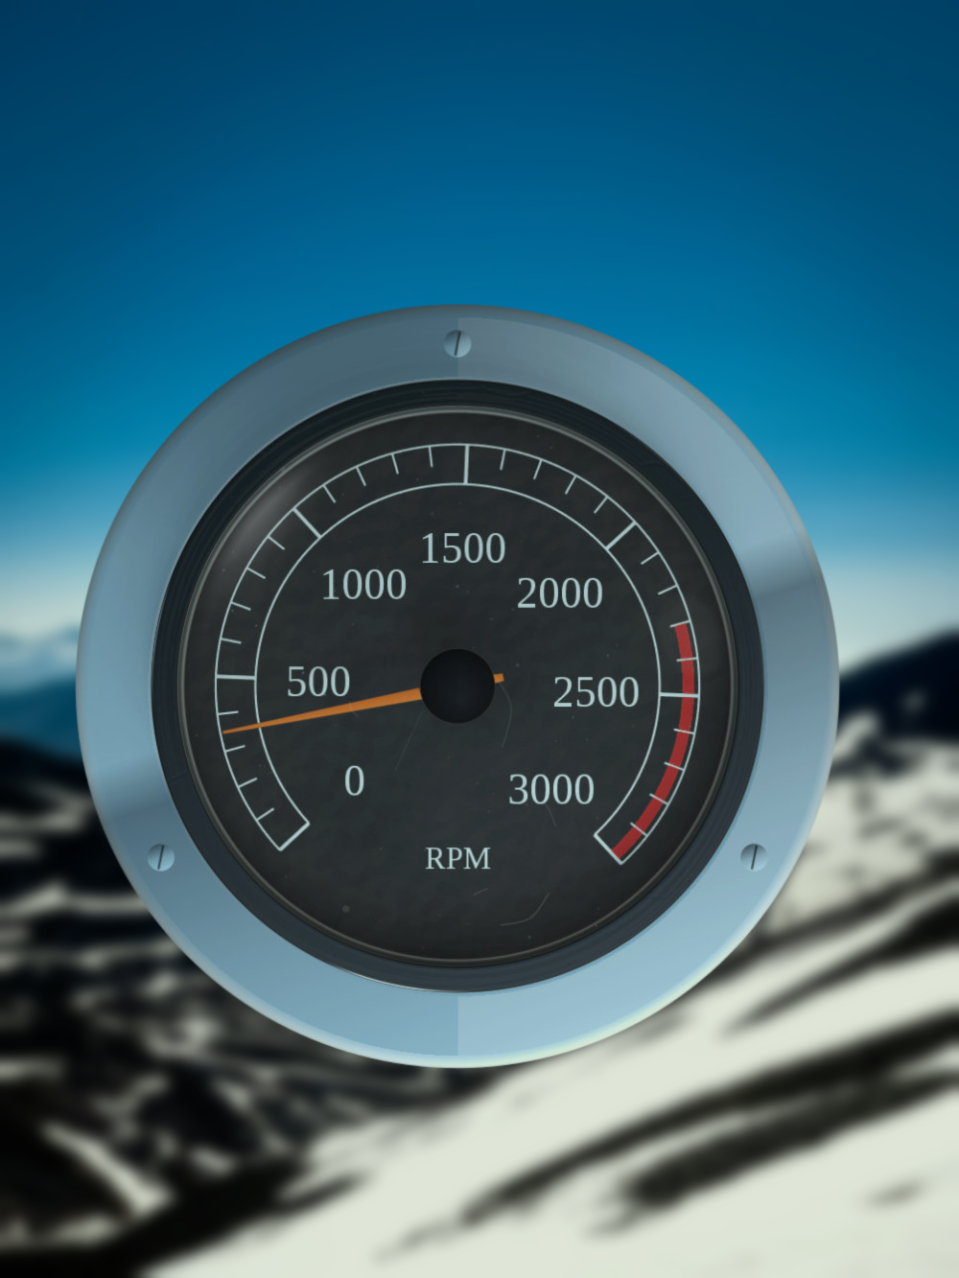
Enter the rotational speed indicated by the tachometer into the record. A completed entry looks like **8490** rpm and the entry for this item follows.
**350** rpm
